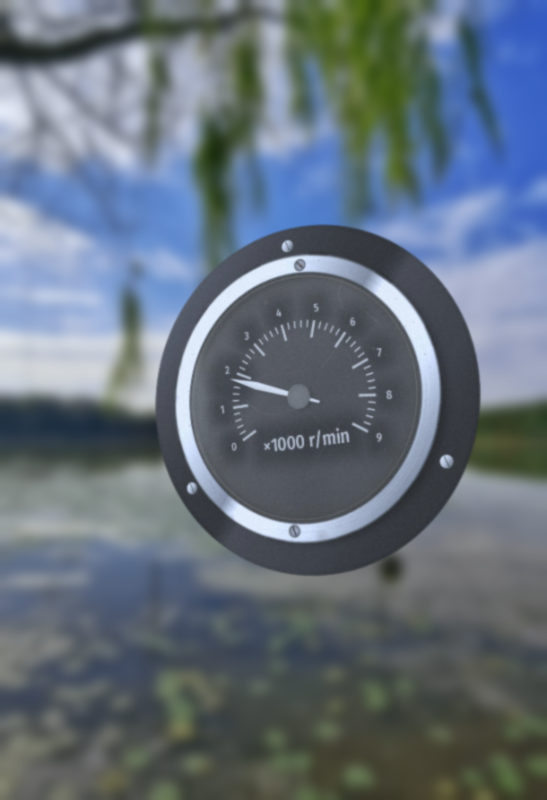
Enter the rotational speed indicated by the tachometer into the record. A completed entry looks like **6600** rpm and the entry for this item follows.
**1800** rpm
